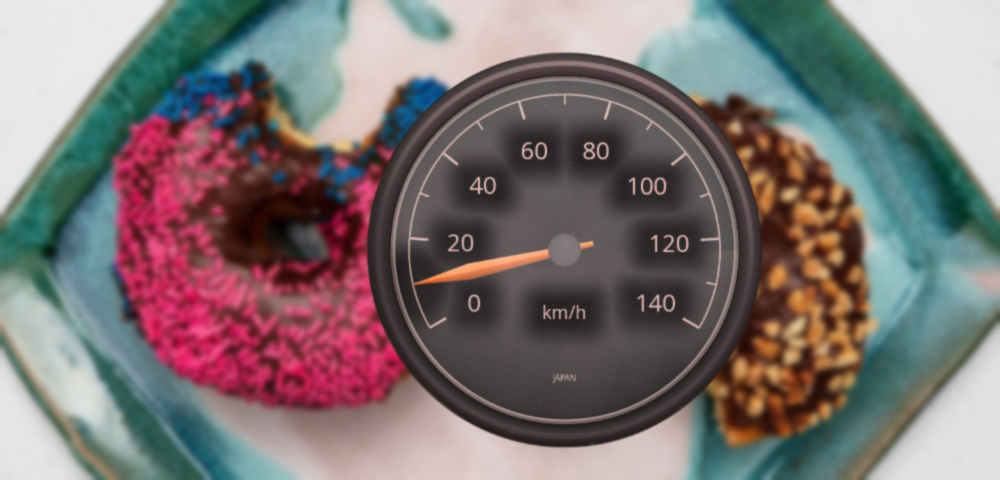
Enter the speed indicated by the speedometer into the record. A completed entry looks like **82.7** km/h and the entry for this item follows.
**10** km/h
